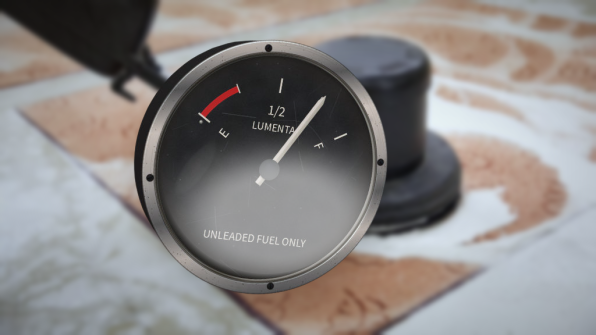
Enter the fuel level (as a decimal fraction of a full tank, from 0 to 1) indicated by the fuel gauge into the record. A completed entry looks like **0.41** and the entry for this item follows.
**0.75**
